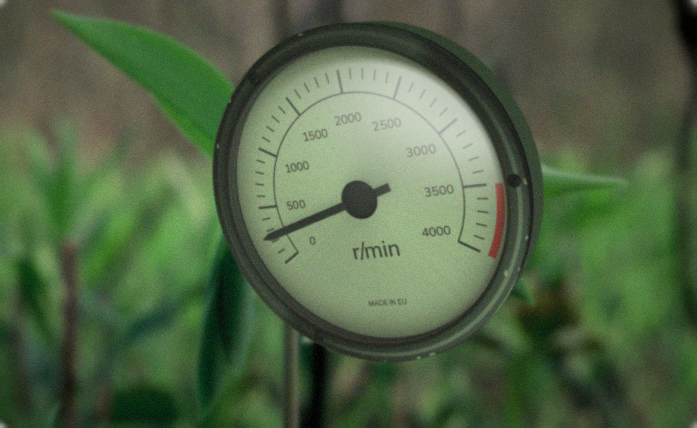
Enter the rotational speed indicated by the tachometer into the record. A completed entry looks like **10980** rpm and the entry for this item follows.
**250** rpm
